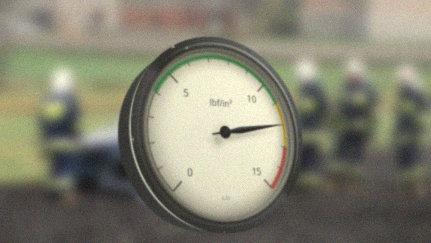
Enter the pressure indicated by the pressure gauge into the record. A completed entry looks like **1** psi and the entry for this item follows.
**12** psi
